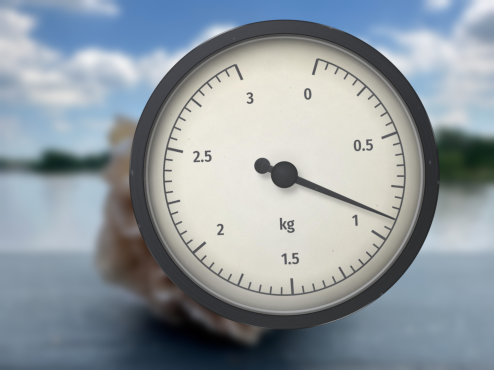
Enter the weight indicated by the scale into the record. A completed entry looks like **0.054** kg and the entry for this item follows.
**0.9** kg
